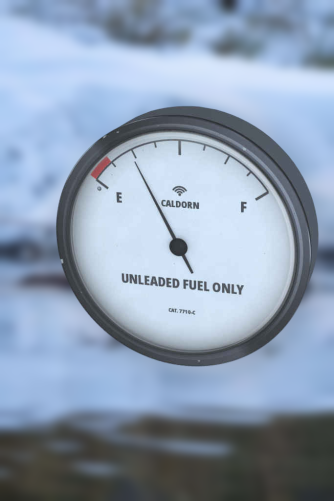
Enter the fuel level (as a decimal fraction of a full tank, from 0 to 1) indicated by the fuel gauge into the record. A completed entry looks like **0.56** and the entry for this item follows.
**0.25**
